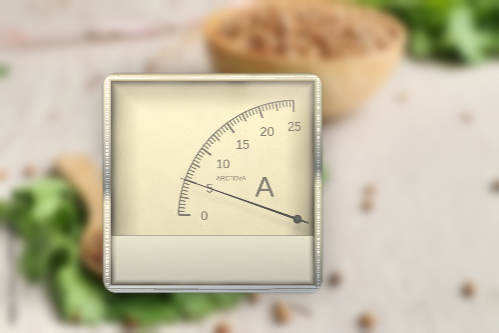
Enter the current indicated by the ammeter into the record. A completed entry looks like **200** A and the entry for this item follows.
**5** A
